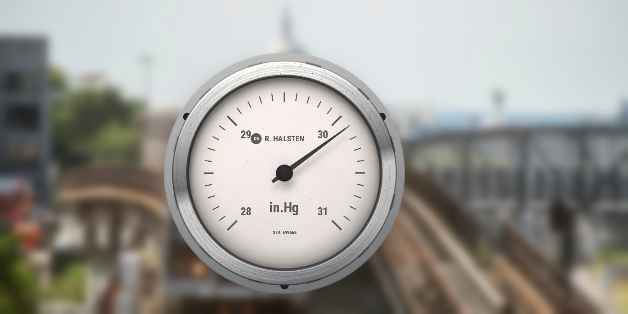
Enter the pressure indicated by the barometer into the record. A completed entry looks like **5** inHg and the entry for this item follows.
**30.1** inHg
